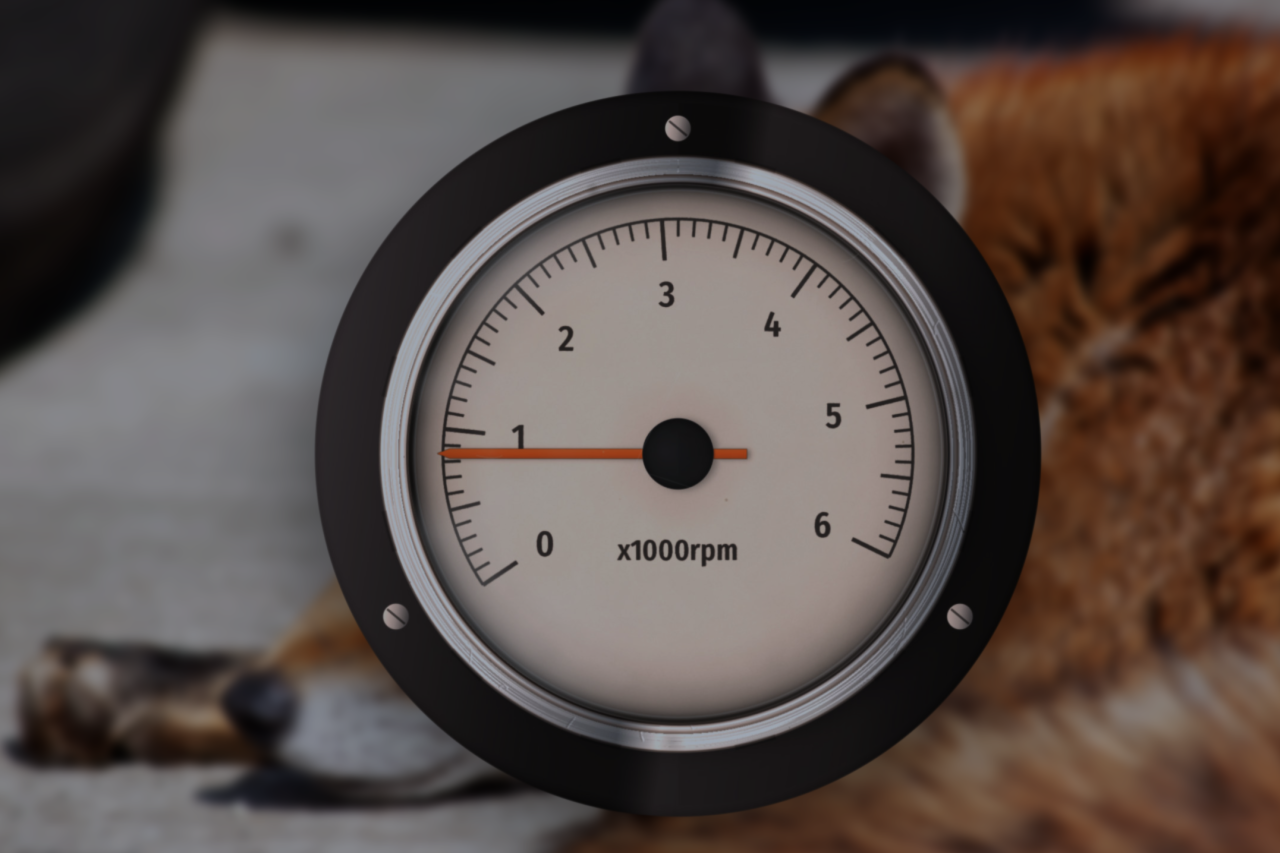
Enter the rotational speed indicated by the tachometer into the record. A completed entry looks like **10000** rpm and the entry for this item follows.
**850** rpm
